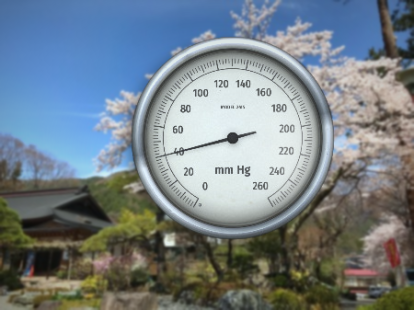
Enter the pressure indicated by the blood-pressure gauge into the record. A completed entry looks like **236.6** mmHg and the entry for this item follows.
**40** mmHg
